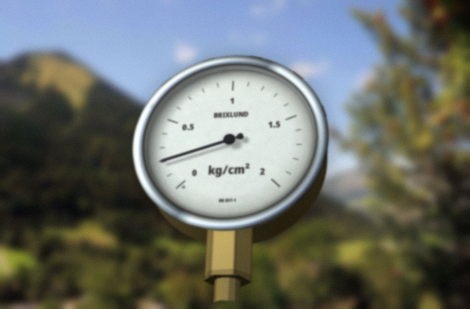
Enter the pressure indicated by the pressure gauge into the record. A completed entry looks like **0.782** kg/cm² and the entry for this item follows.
**0.2** kg/cm²
